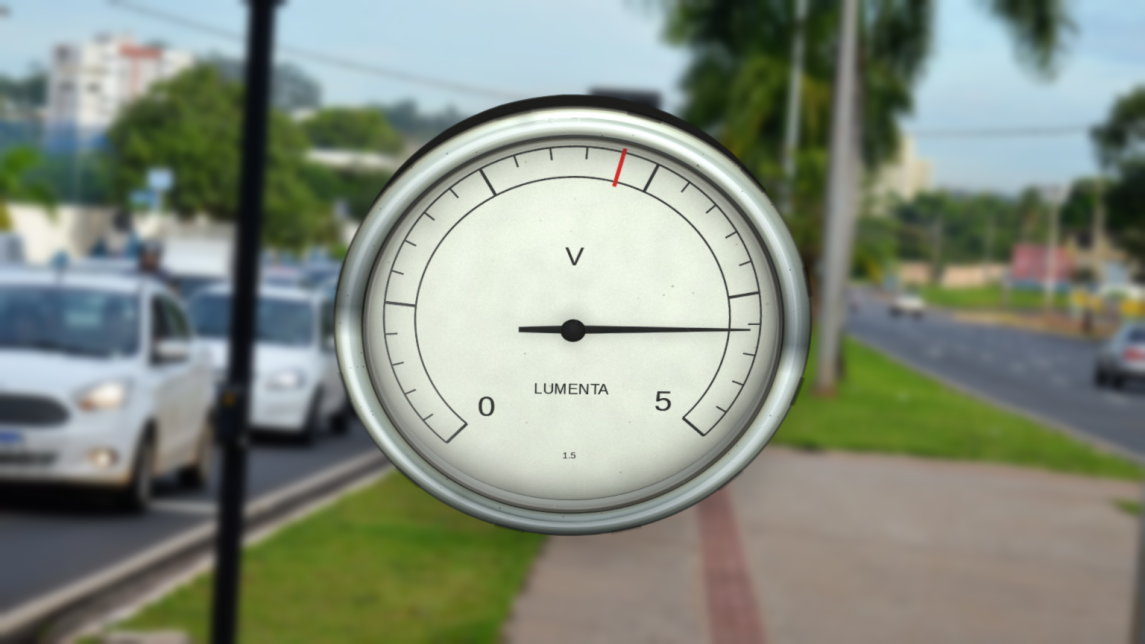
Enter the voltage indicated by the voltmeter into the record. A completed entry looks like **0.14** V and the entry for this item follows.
**4.2** V
